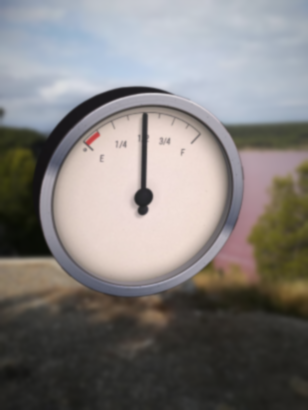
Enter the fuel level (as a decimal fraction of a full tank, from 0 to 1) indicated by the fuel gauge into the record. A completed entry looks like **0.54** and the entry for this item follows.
**0.5**
